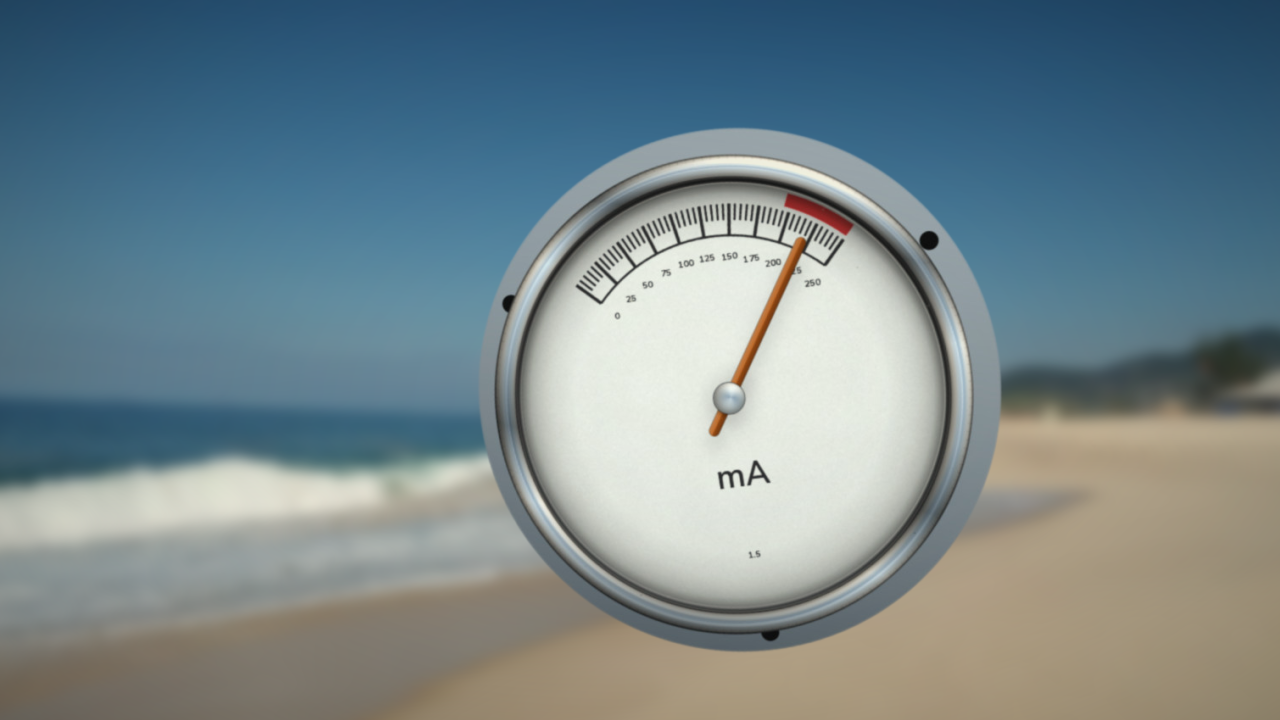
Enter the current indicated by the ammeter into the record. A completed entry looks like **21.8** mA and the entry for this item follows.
**220** mA
